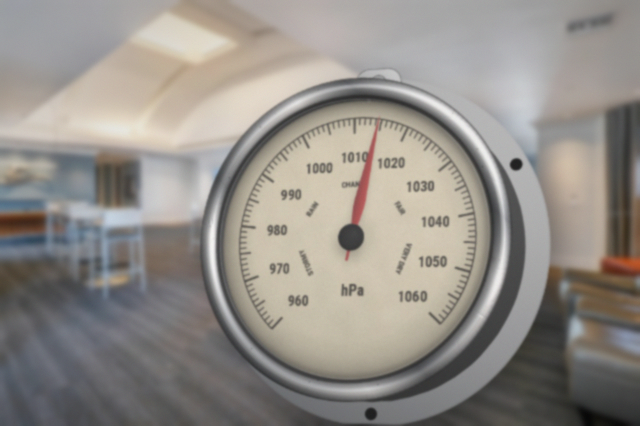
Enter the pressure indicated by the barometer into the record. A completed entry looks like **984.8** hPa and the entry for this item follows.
**1015** hPa
